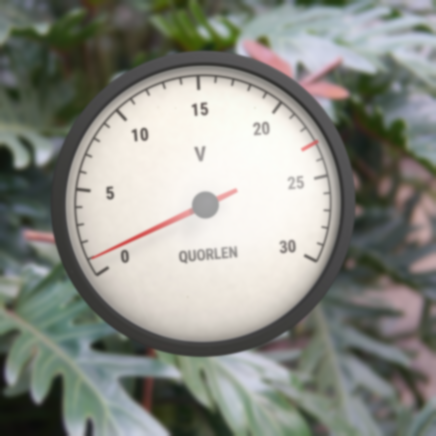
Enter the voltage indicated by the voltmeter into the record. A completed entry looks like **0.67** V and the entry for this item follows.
**1** V
